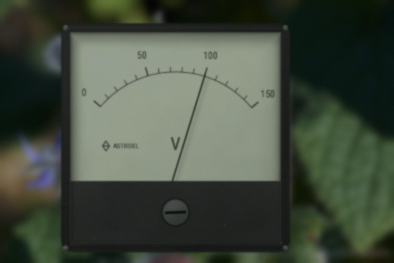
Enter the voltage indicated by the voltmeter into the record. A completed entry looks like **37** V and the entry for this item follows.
**100** V
